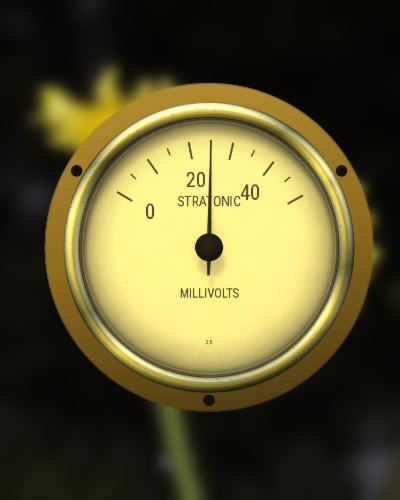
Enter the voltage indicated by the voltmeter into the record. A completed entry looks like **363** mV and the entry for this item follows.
**25** mV
